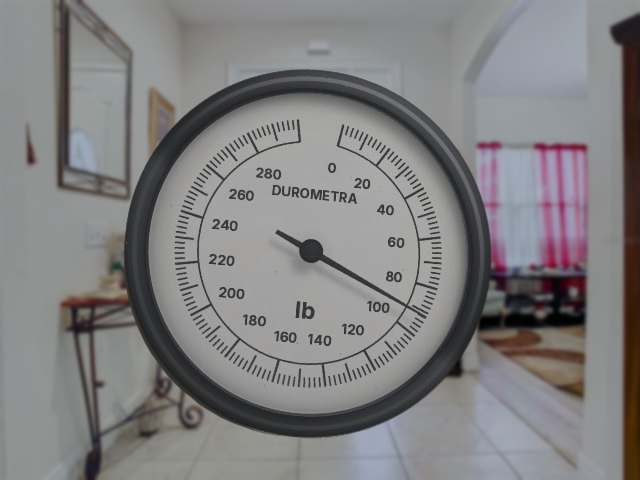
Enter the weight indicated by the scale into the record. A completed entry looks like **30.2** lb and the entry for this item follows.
**92** lb
